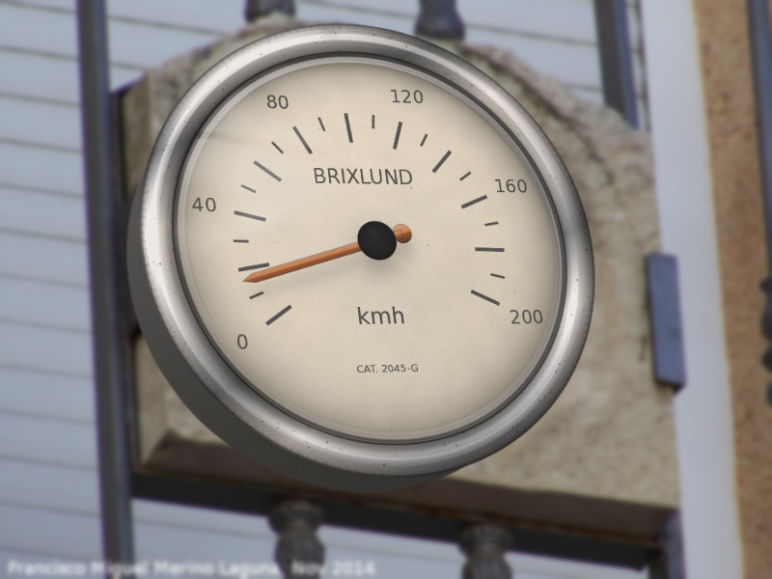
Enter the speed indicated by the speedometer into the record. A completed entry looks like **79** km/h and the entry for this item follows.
**15** km/h
